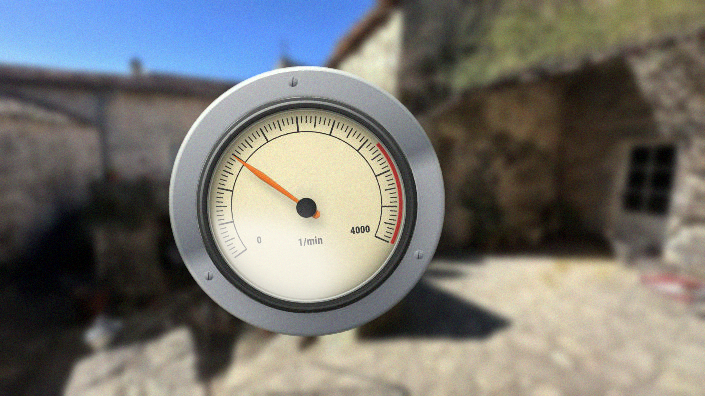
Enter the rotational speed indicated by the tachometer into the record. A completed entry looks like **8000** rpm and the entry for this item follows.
**1200** rpm
